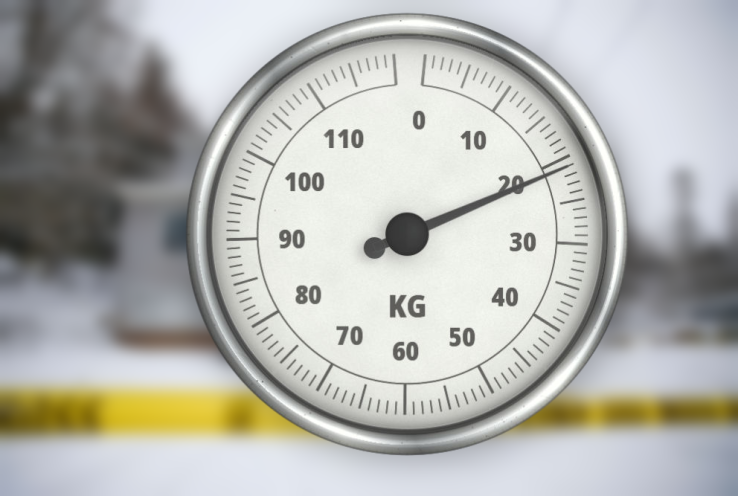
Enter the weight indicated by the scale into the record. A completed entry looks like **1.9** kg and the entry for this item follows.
**21** kg
